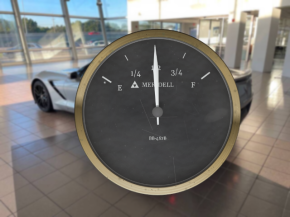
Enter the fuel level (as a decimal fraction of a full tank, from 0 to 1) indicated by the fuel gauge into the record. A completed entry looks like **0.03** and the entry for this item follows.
**0.5**
